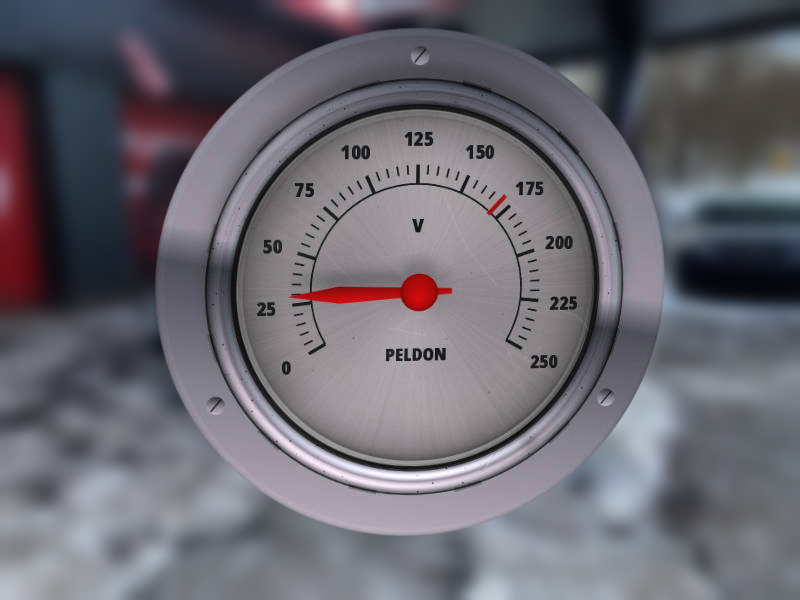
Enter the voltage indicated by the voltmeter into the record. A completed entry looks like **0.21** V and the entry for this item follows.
**30** V
